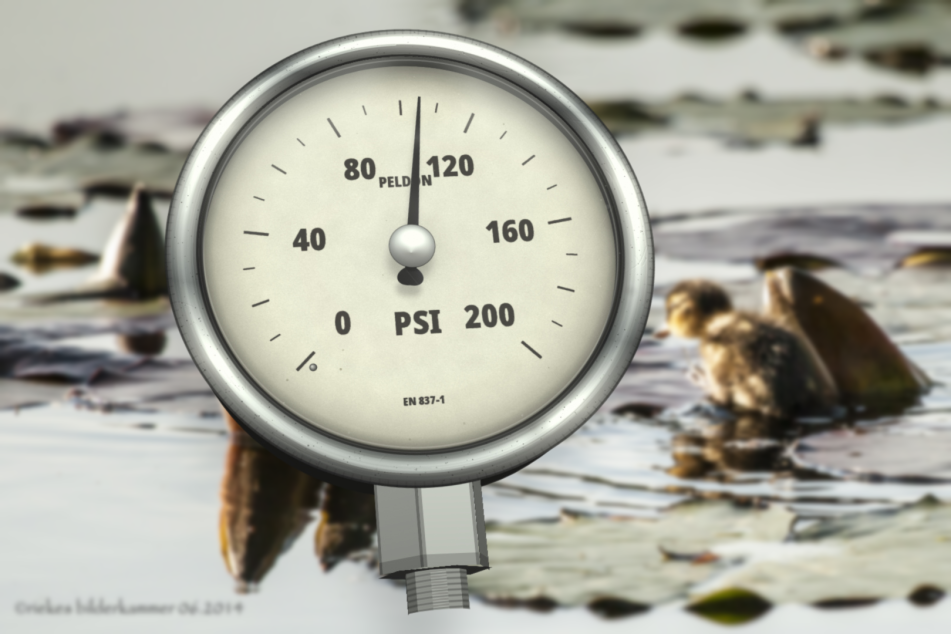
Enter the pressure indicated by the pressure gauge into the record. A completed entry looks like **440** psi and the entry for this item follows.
**105** psi
